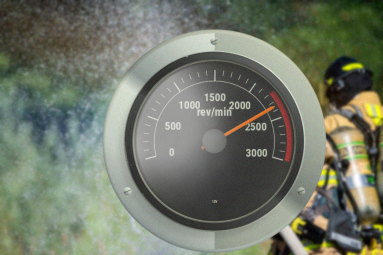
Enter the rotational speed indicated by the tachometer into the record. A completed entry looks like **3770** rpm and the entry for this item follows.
**2350** rpm
